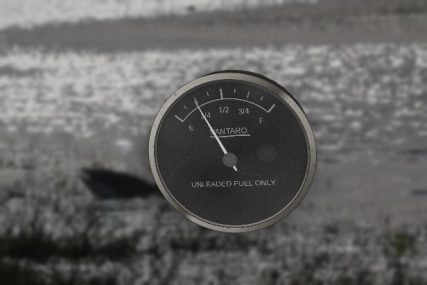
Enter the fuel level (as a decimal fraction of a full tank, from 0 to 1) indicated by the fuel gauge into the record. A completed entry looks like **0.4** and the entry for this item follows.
**0.25**
